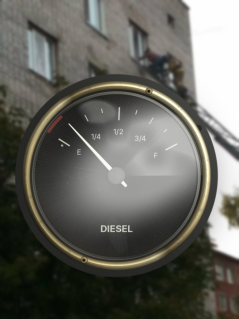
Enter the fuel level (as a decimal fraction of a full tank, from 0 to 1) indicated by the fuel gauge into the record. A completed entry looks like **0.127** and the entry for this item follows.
**0.125**
